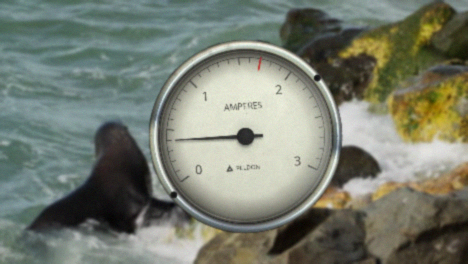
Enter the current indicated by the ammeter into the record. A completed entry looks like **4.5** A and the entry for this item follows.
**0.4** A
